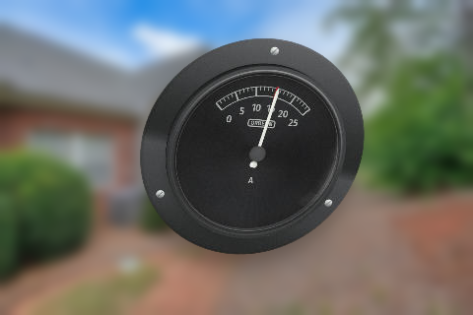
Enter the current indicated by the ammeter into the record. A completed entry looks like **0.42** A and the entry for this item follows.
**15** A
